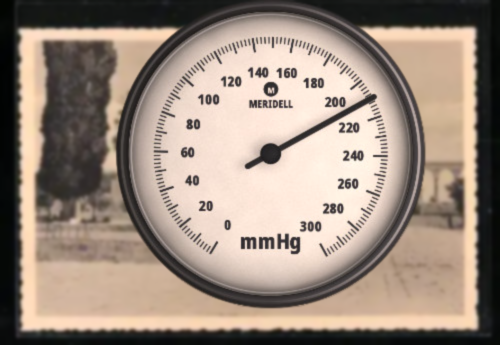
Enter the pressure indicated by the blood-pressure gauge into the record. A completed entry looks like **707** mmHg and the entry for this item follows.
**210** mmHg
